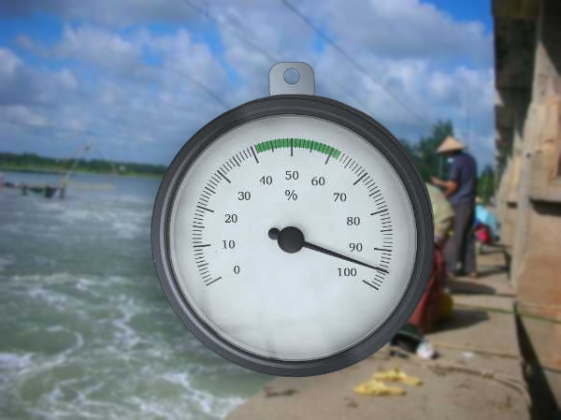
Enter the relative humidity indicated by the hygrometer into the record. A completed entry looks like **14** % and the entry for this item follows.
**95** %
